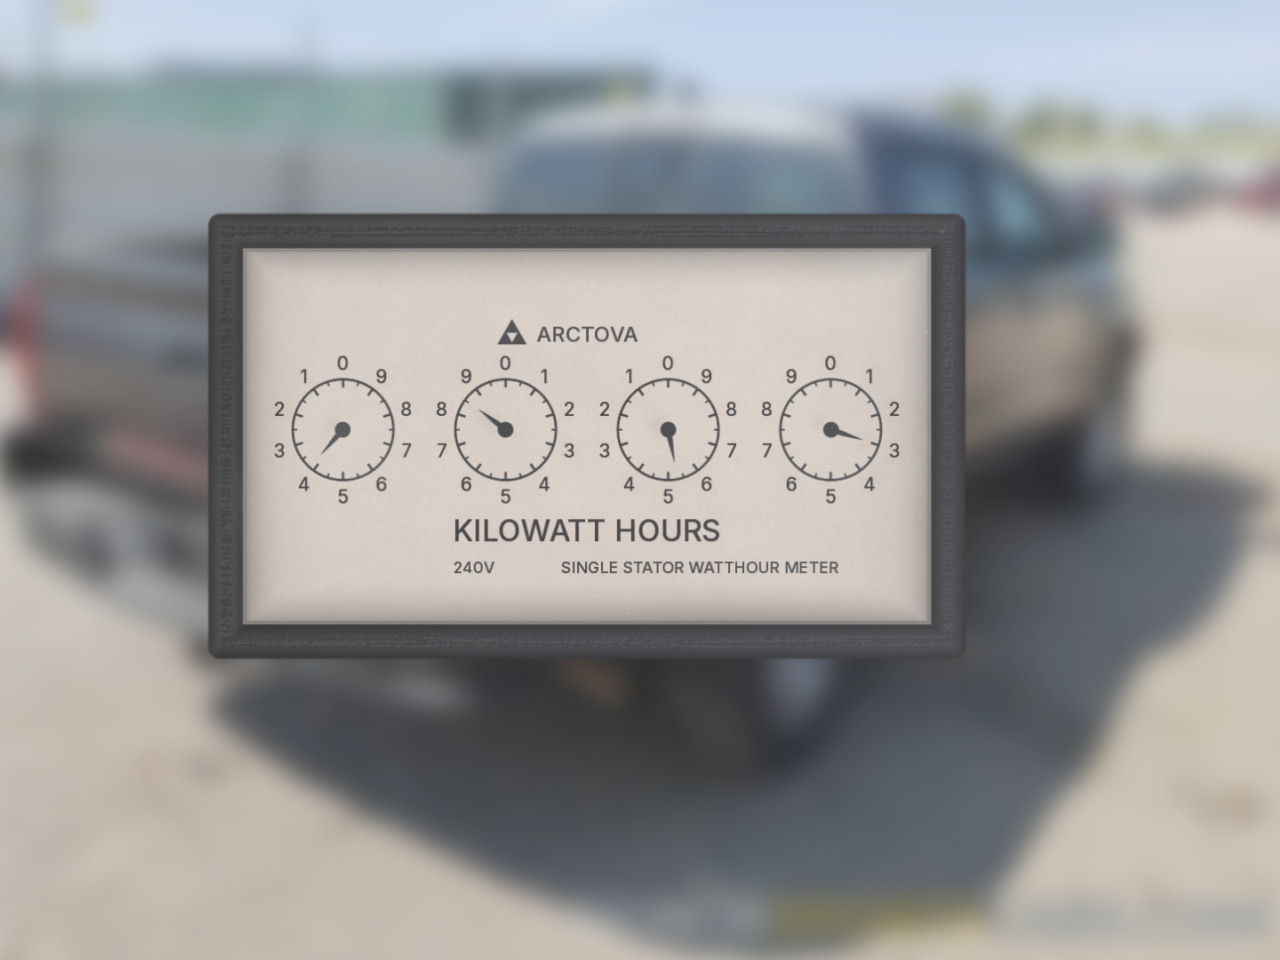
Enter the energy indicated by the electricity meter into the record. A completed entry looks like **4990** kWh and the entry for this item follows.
**3853** kWh
